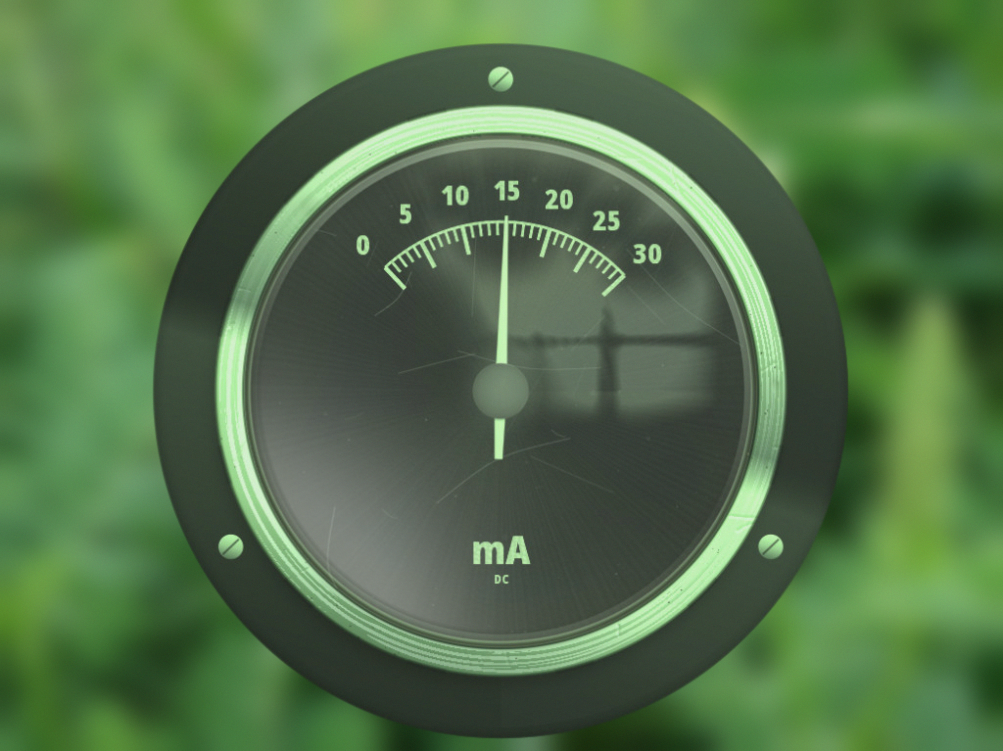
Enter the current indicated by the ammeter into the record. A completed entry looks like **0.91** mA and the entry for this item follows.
**15** mA
